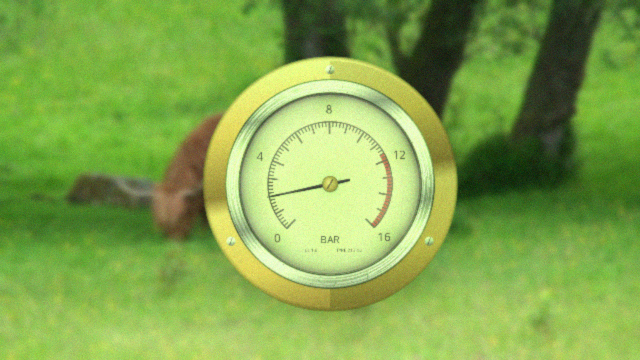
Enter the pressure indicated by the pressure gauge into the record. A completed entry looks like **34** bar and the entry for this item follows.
**2** bar
